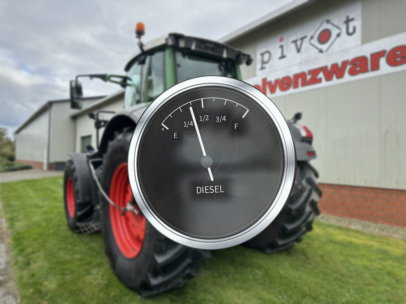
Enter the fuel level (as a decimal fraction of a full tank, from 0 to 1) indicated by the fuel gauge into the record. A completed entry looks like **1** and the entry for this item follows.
**0.375**
